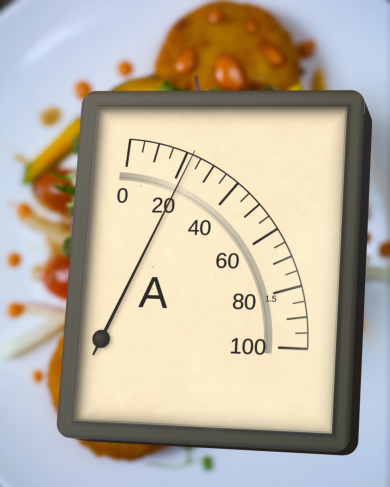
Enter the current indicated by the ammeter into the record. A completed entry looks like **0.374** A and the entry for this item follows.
**22.5** A
